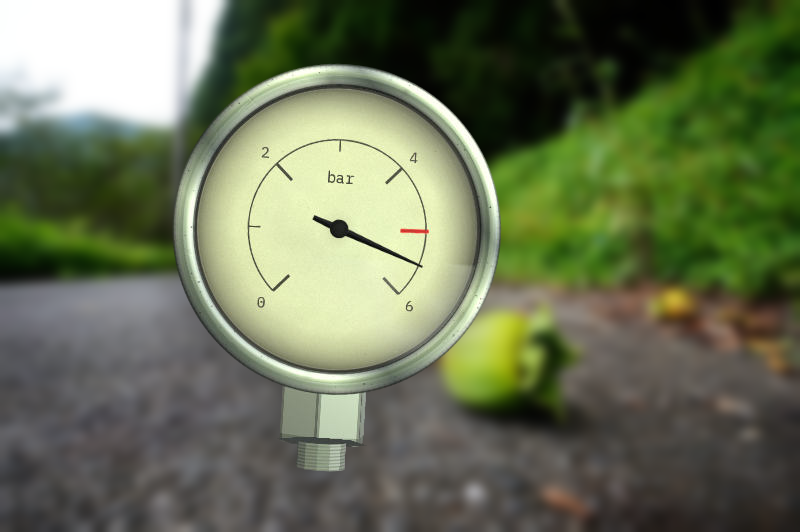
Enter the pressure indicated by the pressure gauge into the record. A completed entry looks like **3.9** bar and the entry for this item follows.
**5.5** bar
